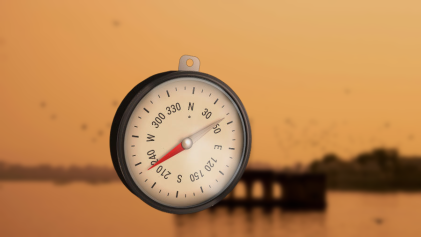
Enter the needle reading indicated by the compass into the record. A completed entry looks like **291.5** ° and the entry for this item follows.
**230** °
